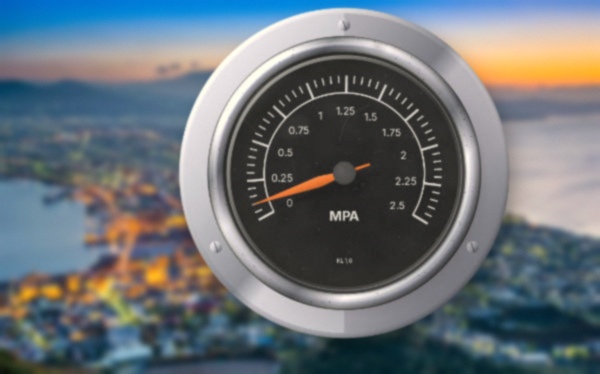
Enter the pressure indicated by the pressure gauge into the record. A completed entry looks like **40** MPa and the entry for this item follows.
**0.1** MPa
